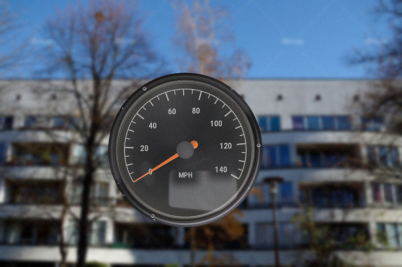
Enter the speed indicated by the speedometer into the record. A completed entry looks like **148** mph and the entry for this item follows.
**0** mph
